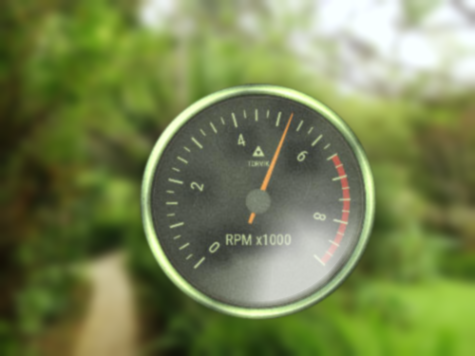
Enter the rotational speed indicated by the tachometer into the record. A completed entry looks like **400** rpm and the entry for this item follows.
**5250** rpm
